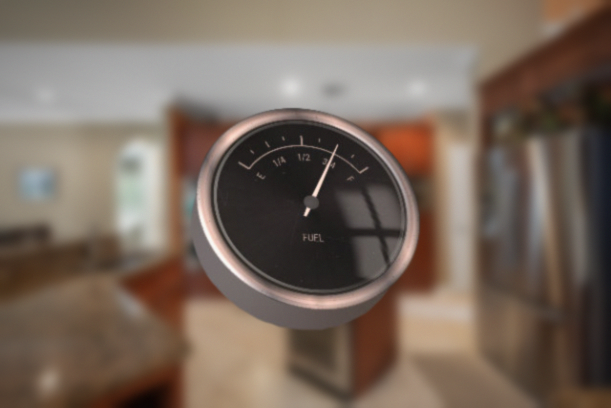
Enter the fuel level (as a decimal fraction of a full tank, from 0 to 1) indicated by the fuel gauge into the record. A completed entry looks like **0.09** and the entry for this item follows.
**0.75**
